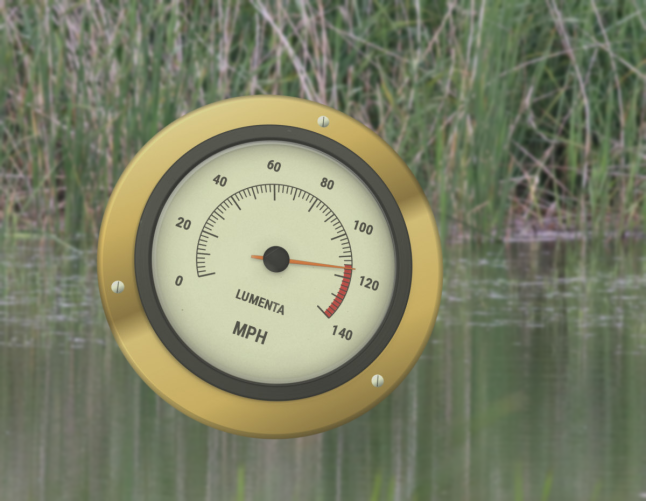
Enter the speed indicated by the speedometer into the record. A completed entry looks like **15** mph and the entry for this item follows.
**116** mph
